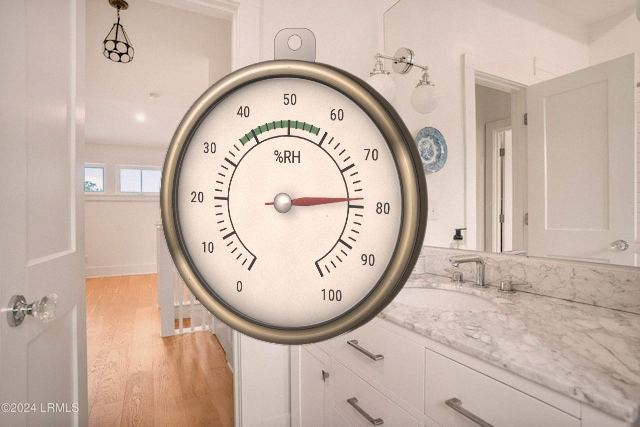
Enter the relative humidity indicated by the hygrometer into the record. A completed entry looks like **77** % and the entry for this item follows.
**78** %
